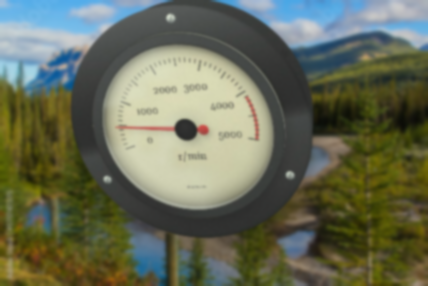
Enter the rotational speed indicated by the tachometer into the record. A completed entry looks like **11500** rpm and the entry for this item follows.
**500** rpm
